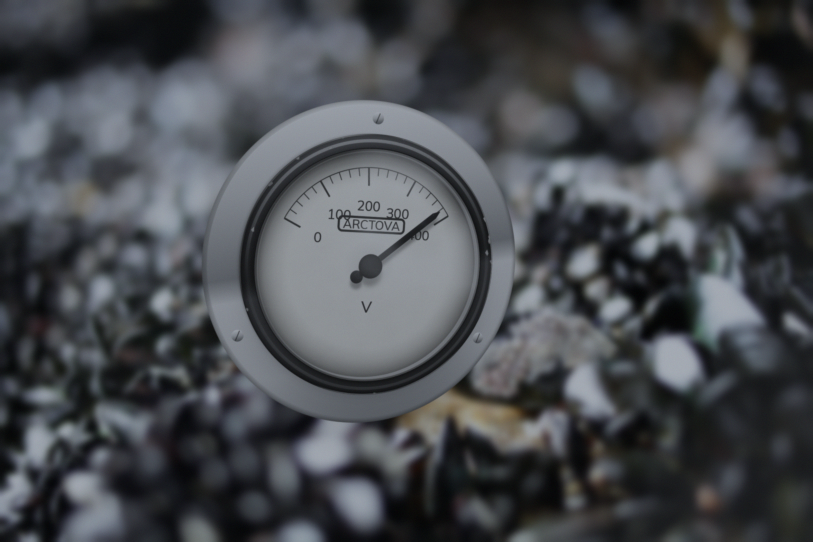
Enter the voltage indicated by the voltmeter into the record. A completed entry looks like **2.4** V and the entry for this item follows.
**380** V
